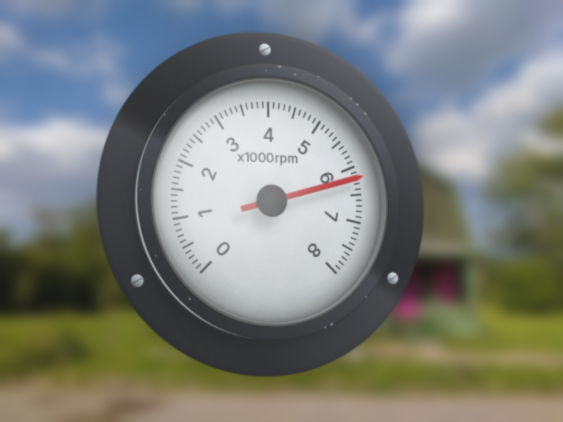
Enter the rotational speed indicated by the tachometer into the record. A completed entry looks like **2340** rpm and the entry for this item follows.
**6200** rpm
